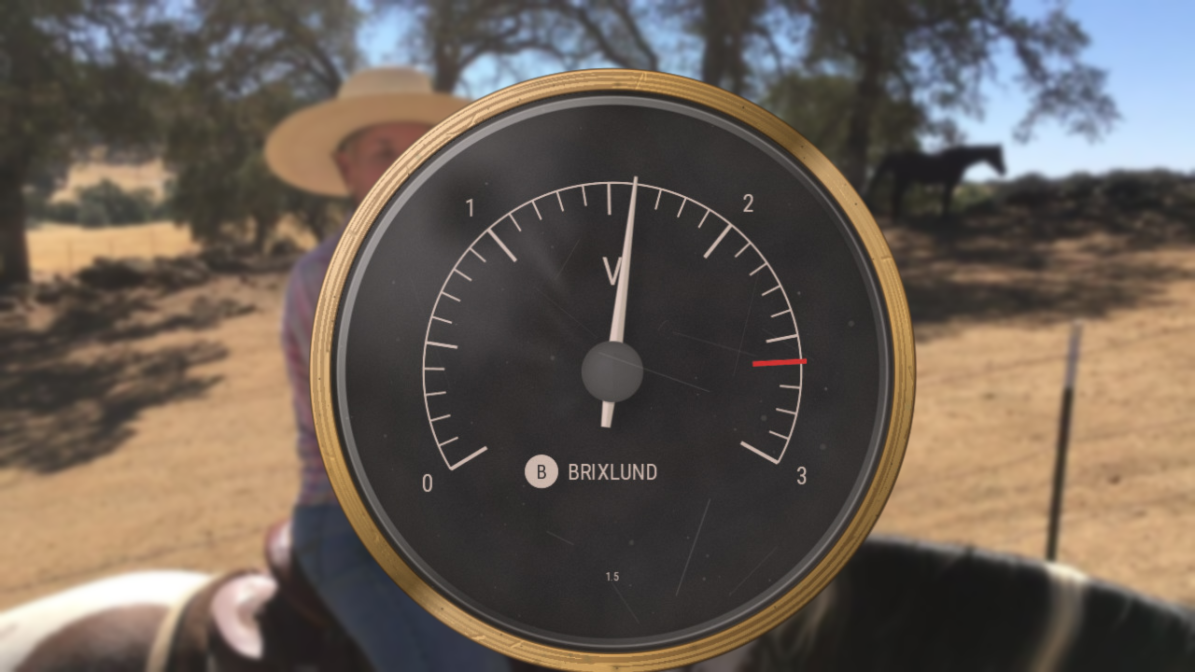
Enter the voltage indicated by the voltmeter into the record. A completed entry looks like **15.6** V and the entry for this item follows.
**1.6** V
